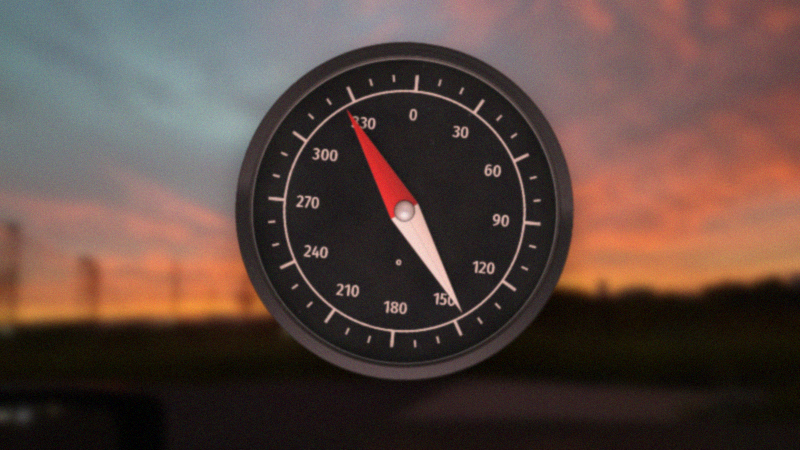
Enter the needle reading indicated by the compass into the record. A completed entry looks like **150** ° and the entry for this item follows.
**325** °
